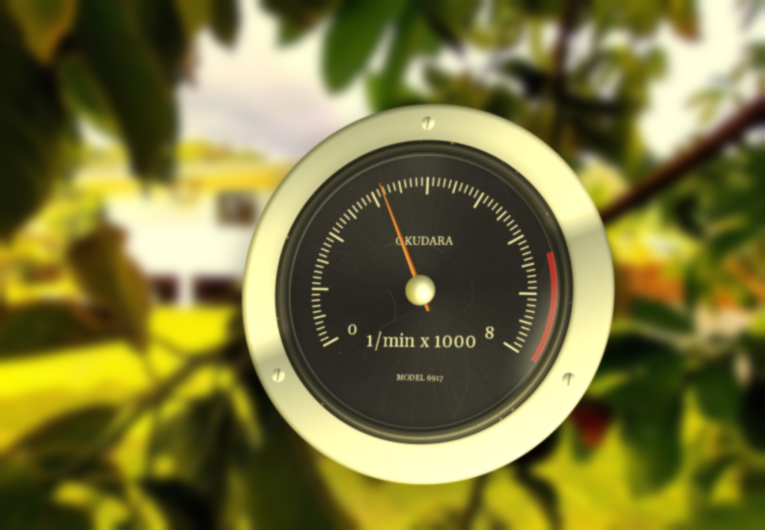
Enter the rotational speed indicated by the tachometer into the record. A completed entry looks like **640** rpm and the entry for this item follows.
**3200** rpm
